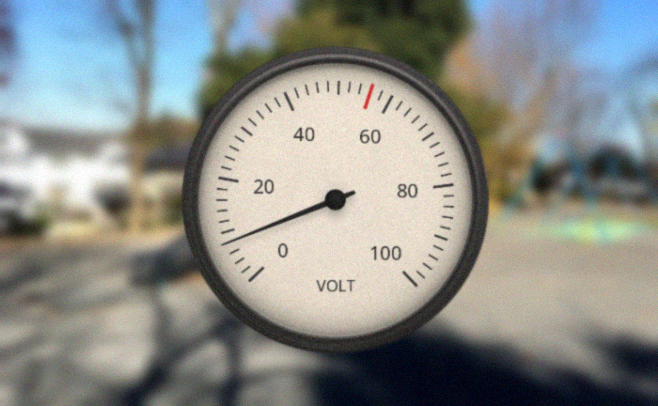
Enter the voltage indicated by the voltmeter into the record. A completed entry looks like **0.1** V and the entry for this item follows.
**8** V
